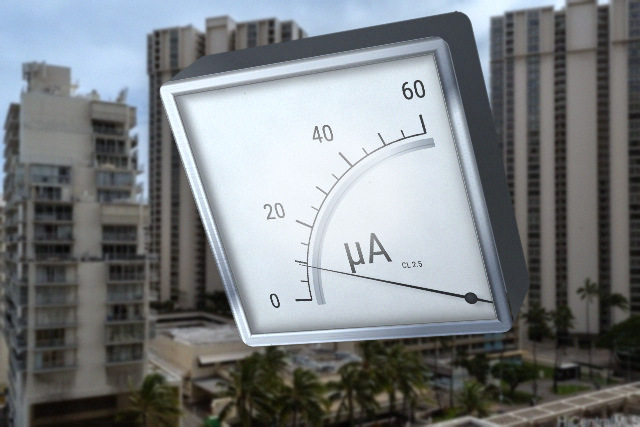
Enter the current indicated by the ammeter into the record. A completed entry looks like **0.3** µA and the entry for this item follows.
**10** µA
